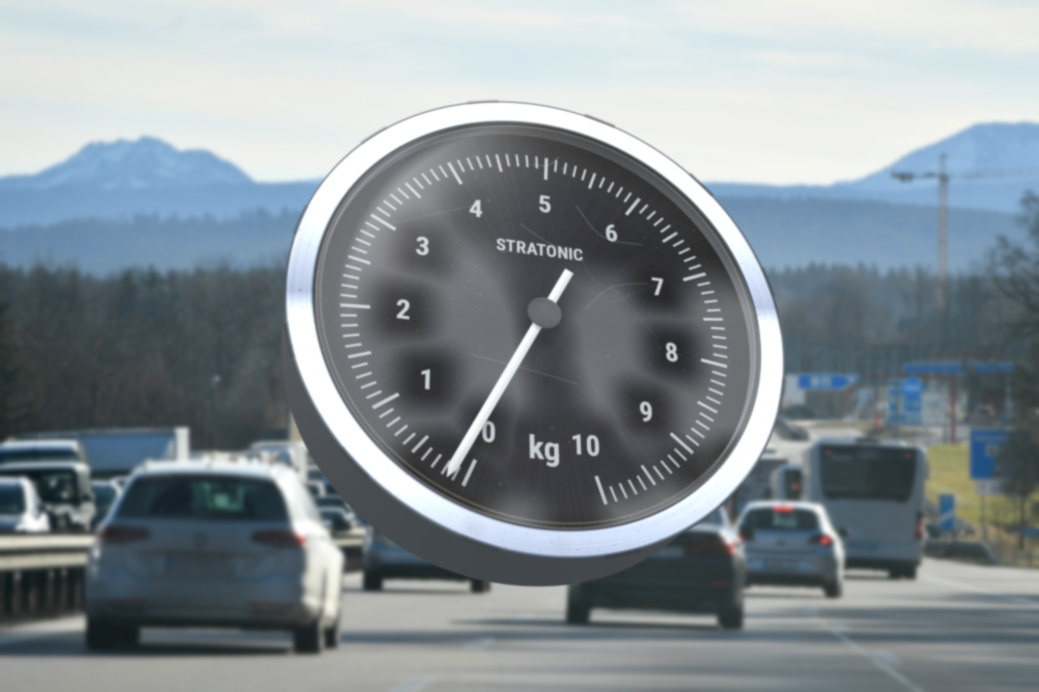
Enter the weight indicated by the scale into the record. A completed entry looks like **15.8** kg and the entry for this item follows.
**0.15** kg
